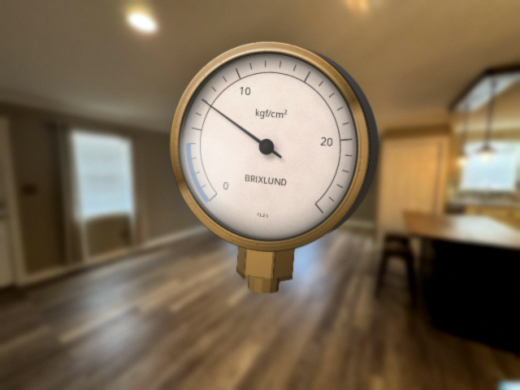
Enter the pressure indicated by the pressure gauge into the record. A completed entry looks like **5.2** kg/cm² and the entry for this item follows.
**7** kg/cm²
